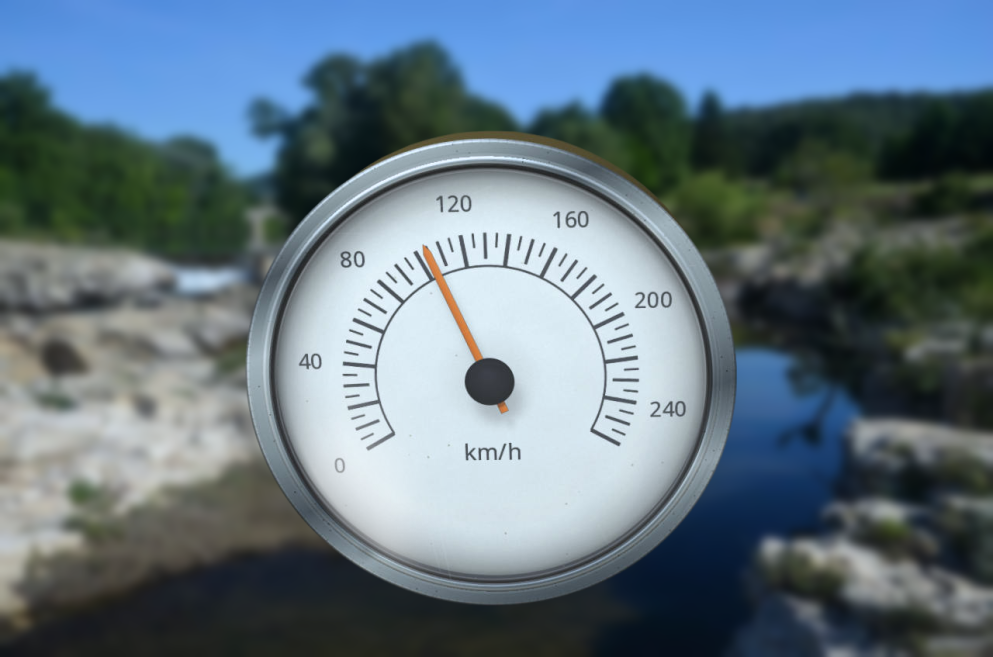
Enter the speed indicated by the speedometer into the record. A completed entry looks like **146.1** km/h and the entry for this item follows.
**105** km/h
